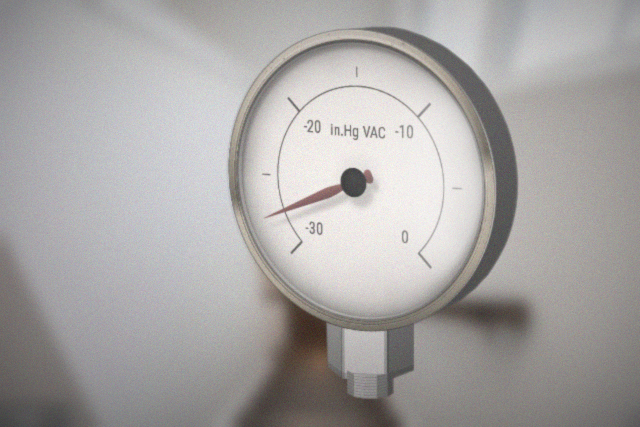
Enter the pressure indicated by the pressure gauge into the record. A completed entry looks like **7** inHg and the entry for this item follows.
**-27.5** inHg
